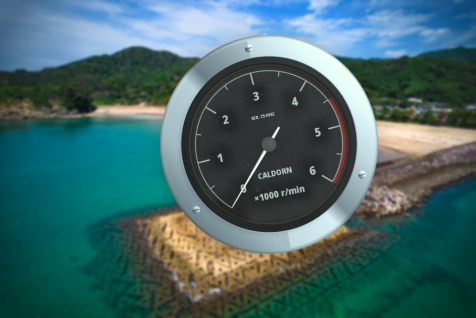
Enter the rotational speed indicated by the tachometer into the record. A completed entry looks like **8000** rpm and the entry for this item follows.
**0** rpm
